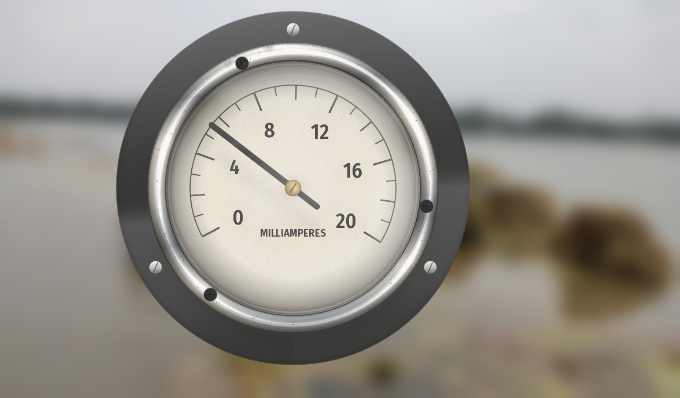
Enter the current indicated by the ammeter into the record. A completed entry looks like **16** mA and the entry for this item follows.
**5.5** mA
